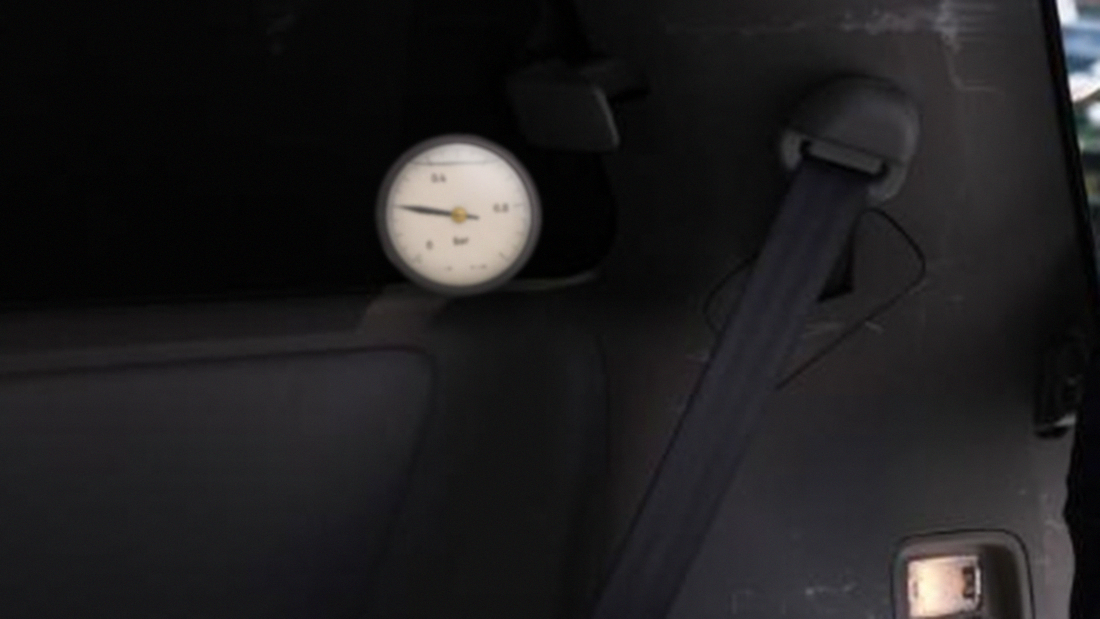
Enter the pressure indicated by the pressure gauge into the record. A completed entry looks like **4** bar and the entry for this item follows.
**0.2** bar
